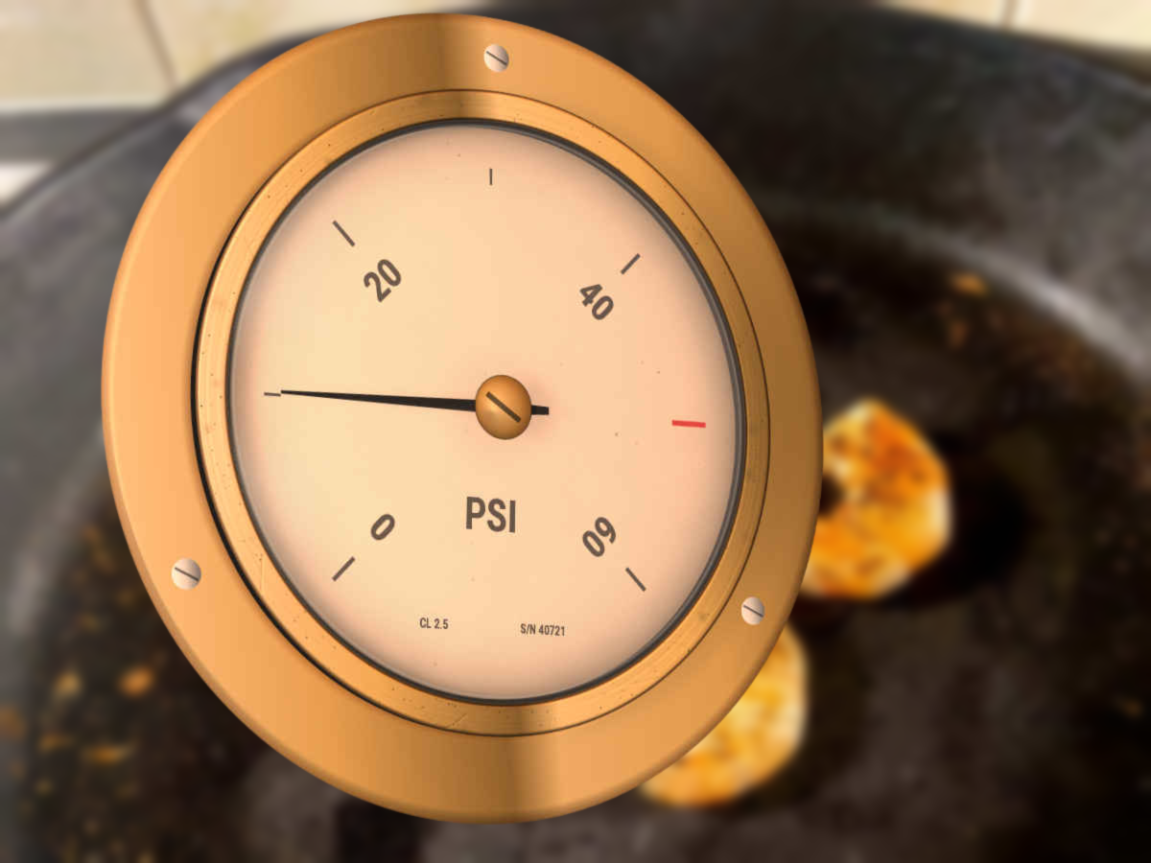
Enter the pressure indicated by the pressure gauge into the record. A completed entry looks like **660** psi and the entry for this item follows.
**10** psi
